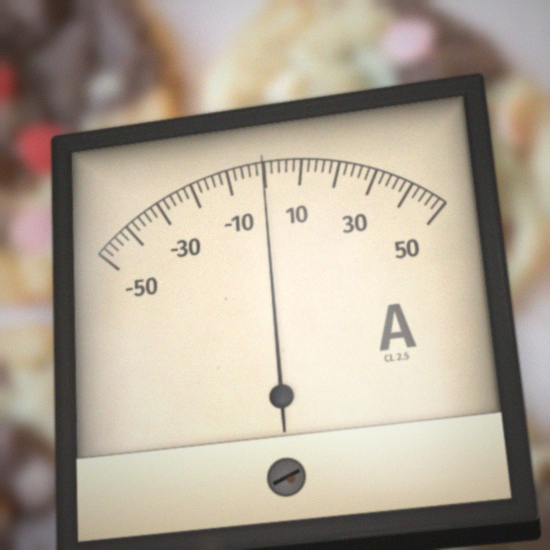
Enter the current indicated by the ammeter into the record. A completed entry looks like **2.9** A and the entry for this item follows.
**0** A
